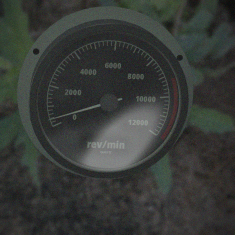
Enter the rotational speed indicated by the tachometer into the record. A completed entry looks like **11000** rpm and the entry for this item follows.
**400** rpm
